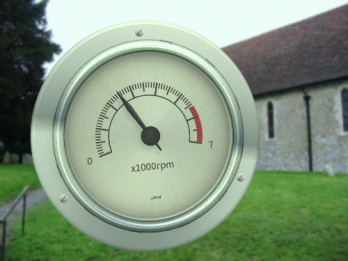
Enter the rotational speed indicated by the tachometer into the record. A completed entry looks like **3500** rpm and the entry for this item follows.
**2500** rpm
